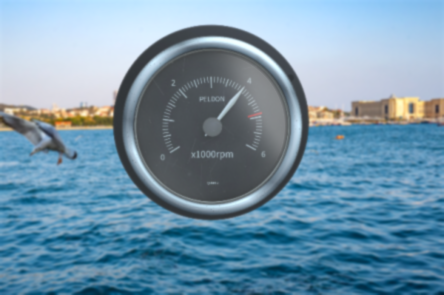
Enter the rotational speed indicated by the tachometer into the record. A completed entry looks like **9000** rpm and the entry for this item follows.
**4000** rpm
